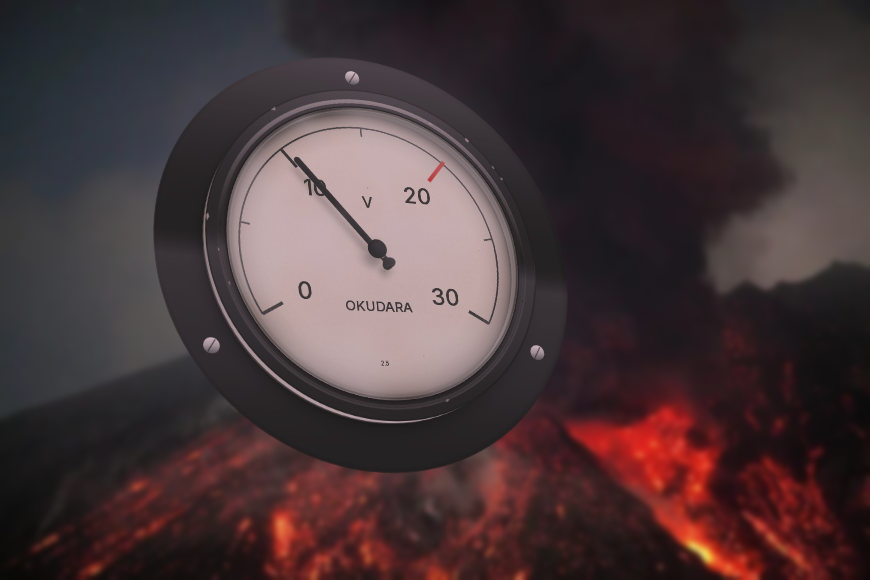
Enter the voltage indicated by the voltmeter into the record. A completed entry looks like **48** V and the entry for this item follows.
**10** V
